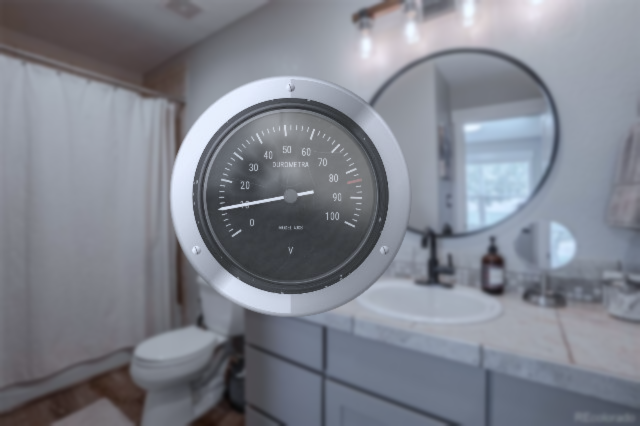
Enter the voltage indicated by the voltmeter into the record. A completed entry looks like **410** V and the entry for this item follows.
**10** V
